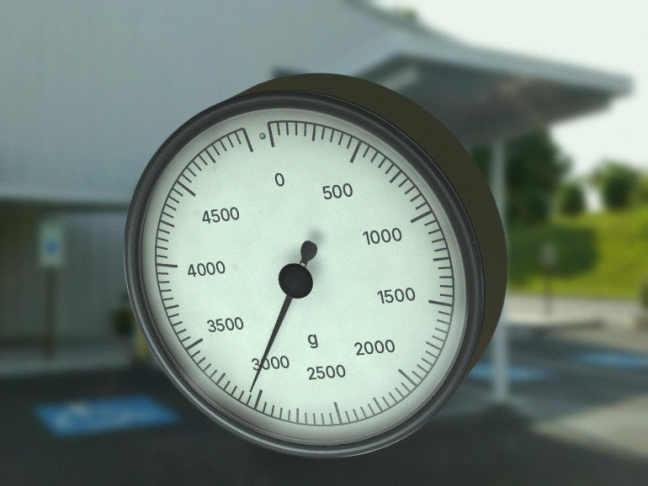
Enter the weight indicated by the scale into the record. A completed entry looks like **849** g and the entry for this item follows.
**3050** g
